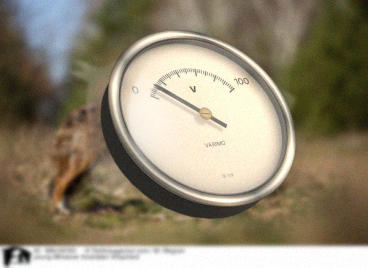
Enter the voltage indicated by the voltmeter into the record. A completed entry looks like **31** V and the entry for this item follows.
**10** V
